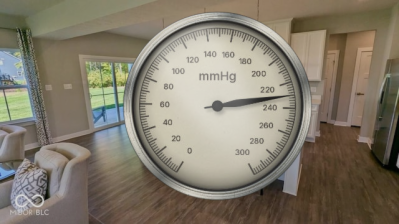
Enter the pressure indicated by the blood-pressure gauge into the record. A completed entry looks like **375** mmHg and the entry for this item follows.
**230** mmHg
